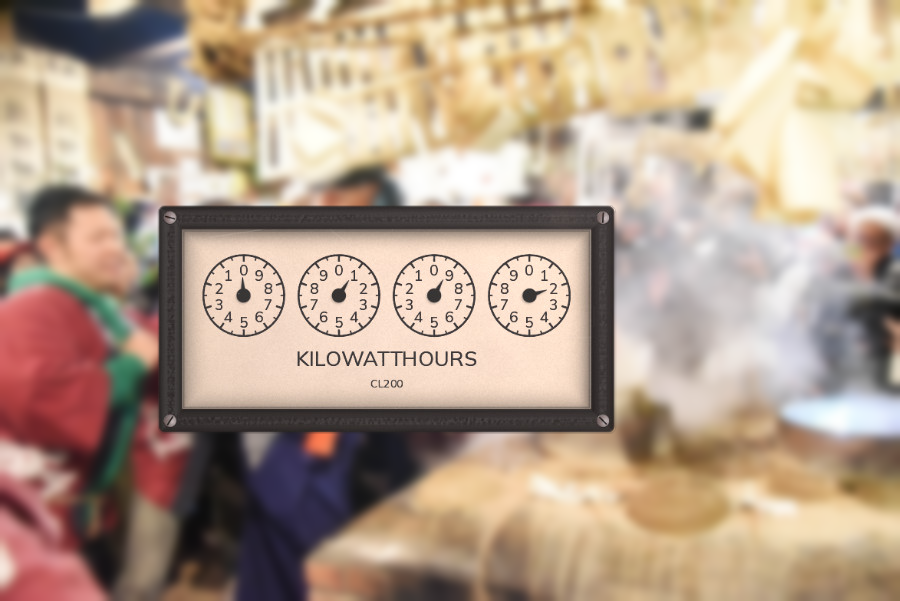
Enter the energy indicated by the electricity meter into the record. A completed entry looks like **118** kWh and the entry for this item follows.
**92** kWh
